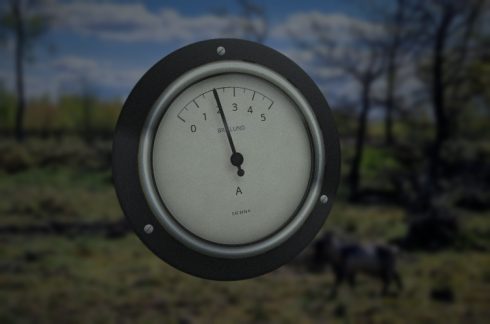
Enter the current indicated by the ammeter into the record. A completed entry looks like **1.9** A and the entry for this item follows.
**2** A
